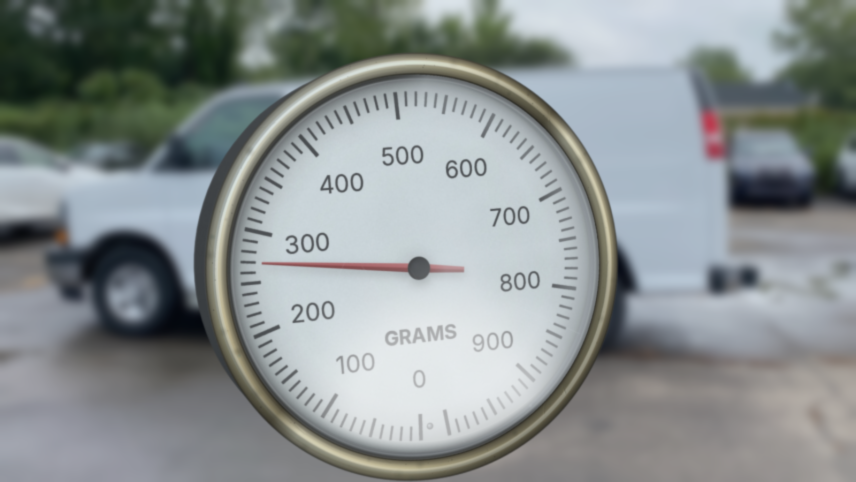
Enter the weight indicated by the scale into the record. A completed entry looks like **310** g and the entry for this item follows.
**270** g
